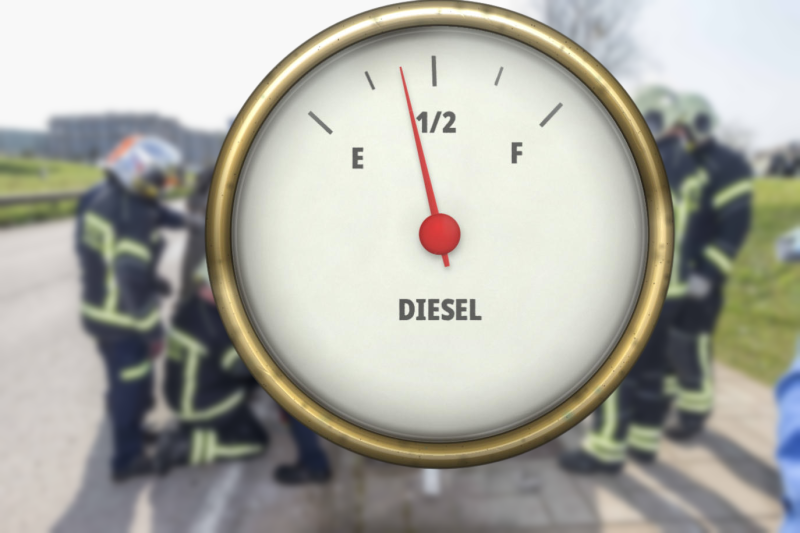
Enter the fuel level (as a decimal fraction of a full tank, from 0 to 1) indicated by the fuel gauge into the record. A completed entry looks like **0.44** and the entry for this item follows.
**0.375**
